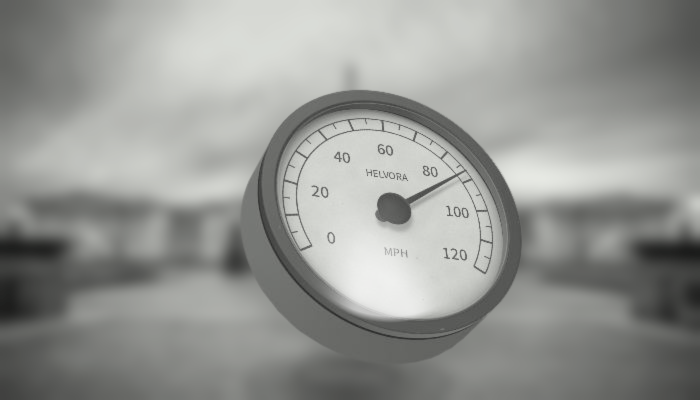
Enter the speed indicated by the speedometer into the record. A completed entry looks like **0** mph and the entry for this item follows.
**87.5** mph
